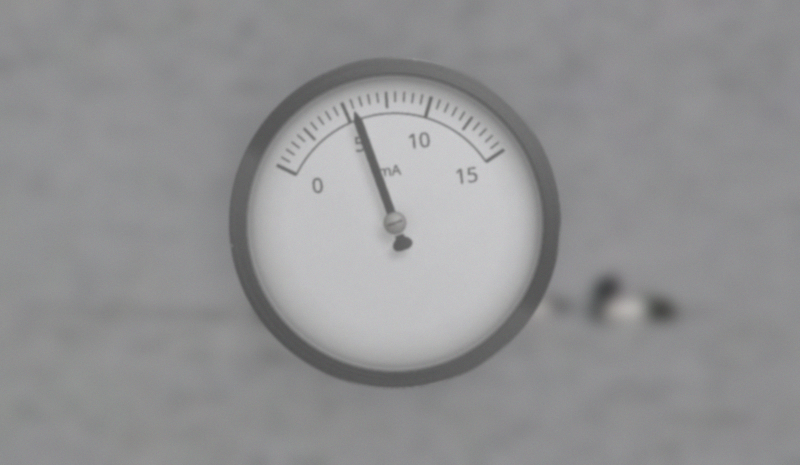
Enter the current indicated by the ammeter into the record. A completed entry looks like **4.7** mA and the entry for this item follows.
**5.5** mA
